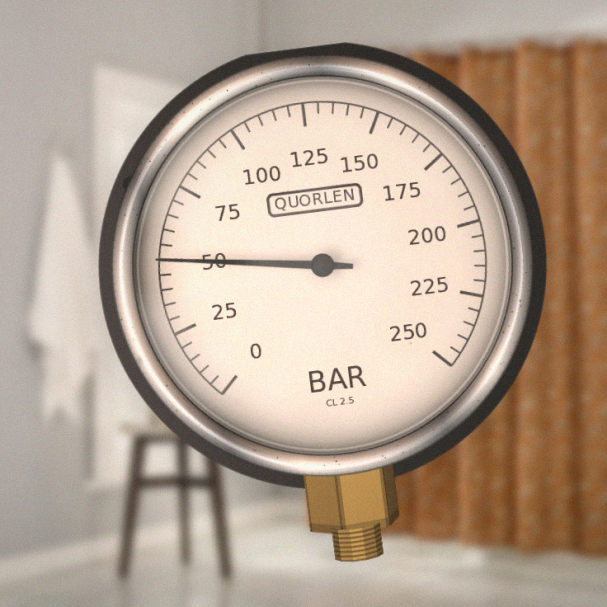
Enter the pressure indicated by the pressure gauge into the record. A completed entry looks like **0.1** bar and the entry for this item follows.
**50** bar
